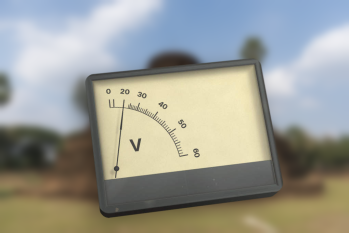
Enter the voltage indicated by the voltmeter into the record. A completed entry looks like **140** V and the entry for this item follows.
**20** V
